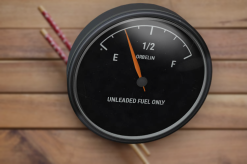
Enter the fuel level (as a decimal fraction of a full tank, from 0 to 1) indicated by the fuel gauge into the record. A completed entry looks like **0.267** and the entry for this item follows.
**0.25**
